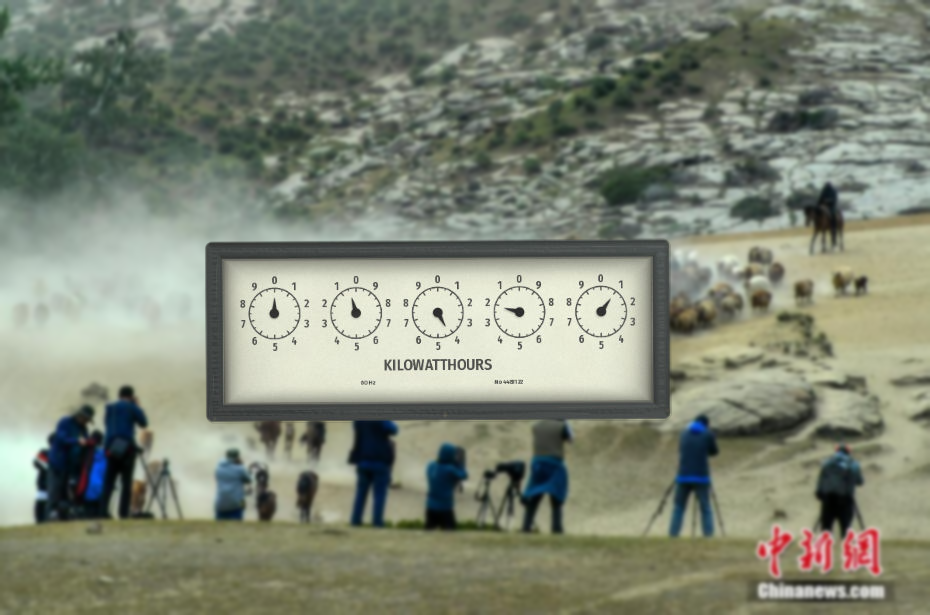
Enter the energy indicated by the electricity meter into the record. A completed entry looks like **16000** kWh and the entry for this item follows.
**421** kWh
